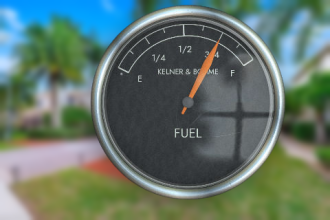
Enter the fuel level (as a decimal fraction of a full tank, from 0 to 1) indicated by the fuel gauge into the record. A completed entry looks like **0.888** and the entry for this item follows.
**0.75**
